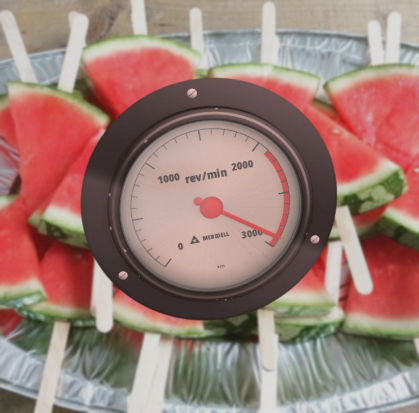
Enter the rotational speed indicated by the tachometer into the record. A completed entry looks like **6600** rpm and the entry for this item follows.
**2900** rpm
